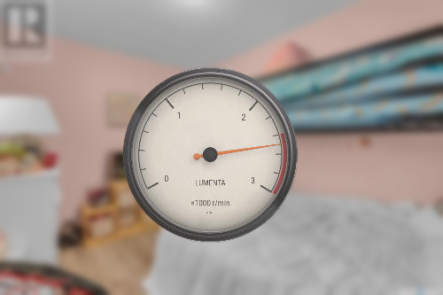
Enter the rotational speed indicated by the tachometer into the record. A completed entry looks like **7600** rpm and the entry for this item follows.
**2500** rpm
